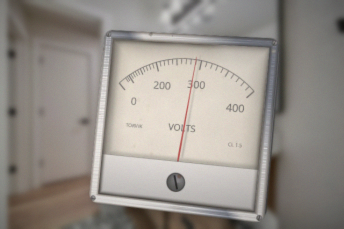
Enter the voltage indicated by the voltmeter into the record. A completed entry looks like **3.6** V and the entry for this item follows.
**290** V
